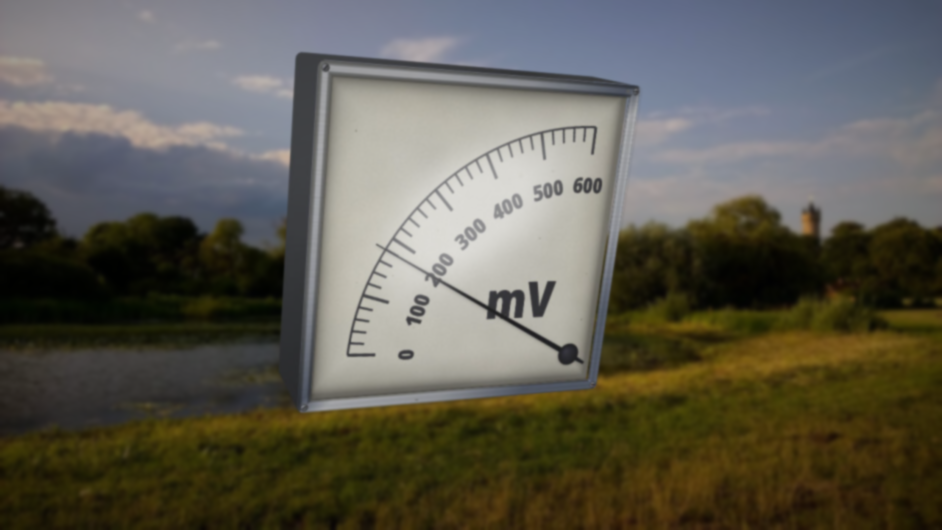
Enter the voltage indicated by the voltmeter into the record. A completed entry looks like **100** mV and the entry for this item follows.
**180** mV
